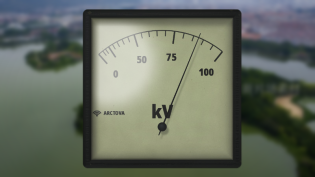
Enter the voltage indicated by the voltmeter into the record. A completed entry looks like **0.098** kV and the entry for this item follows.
**87.5** kV
